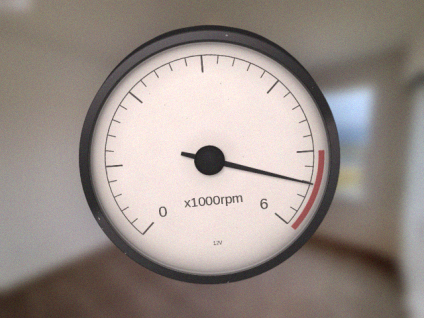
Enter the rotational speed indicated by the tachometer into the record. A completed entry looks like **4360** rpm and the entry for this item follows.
**5400** rpm
